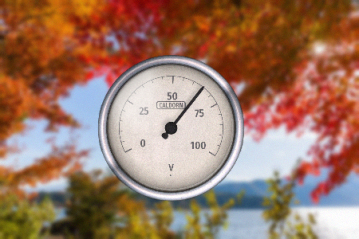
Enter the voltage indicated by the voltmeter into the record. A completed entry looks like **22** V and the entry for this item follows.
**65** V
